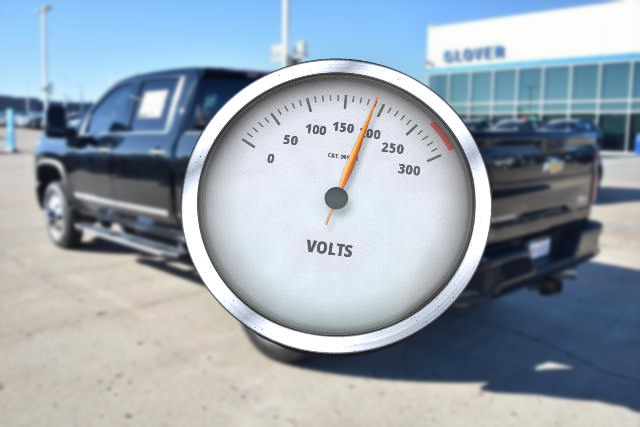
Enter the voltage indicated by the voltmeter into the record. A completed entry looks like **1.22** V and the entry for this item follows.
**190** V
